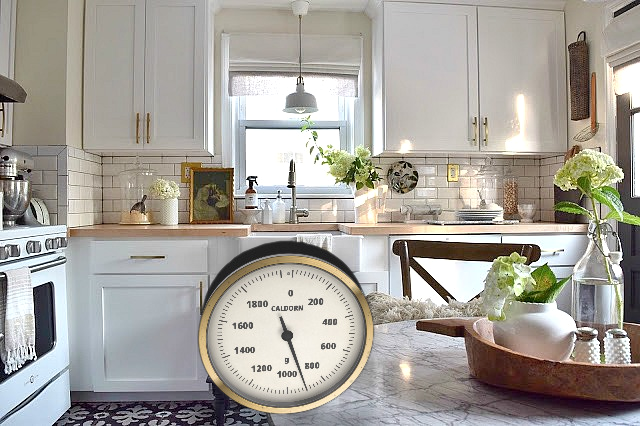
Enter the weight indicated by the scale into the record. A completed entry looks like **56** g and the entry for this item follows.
**900** g
